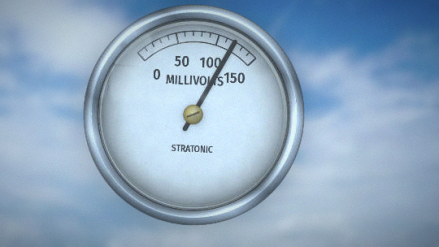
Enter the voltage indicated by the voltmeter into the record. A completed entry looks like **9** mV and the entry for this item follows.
**120** mV
